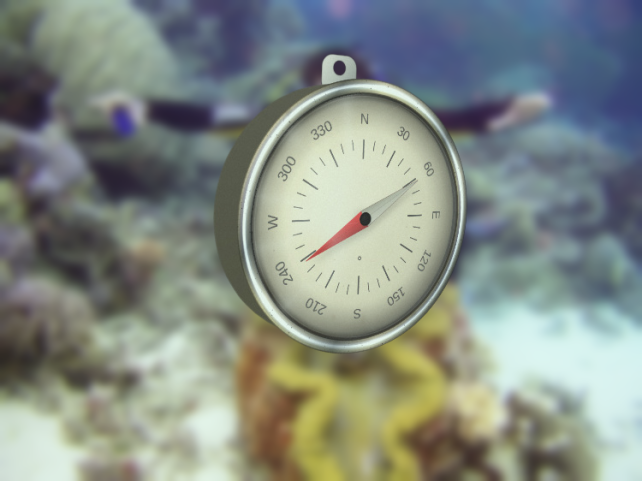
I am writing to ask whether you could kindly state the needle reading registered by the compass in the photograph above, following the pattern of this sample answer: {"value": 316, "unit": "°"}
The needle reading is {"value": 240, "unit": "°"}
